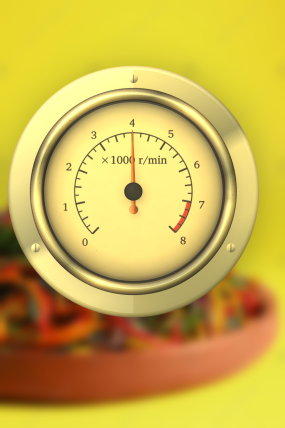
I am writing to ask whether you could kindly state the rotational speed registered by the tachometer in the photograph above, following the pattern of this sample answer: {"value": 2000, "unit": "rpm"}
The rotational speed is {"value": 4000, "unit": "rpm"}
